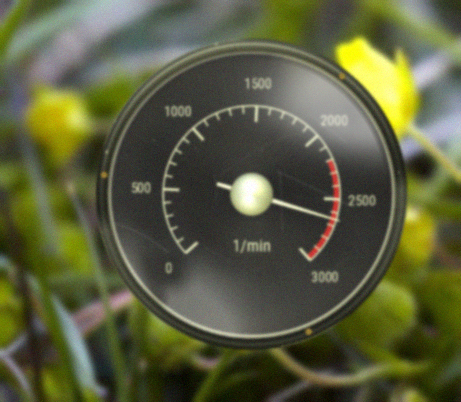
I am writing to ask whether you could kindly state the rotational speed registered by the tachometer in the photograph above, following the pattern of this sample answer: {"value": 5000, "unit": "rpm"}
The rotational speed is {"value": 2650, "unit": "rpm"}
